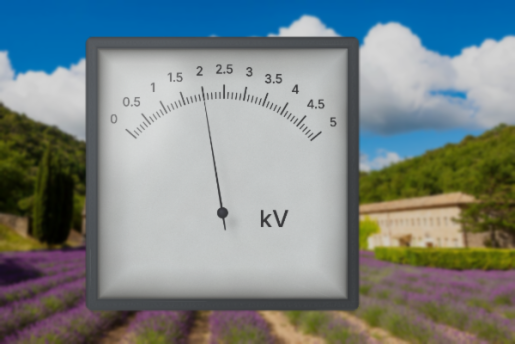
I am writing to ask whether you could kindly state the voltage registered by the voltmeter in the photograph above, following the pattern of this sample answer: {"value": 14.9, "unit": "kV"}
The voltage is {"value": 2, "unit": "kV"}
